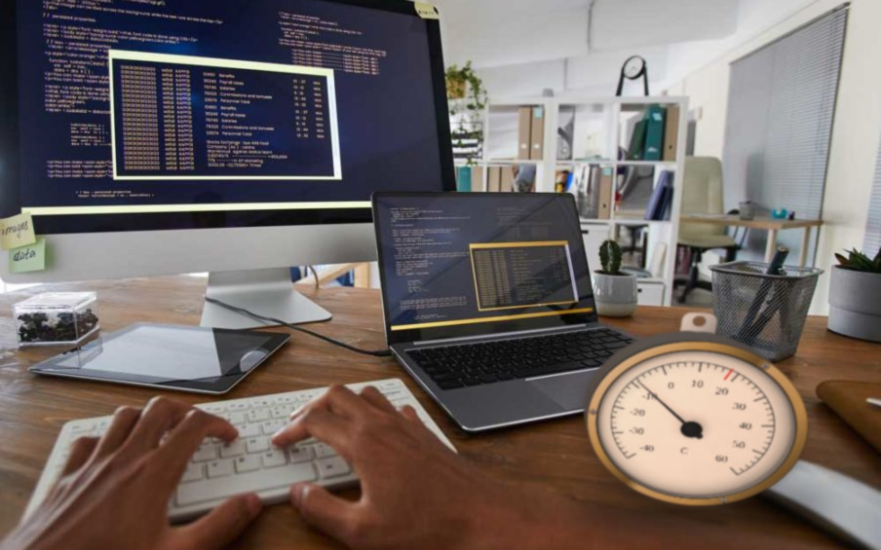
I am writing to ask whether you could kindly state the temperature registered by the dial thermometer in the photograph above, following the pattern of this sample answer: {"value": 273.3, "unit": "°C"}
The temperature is {"value": -8, "unit": "°C"}
